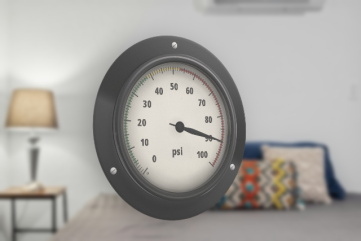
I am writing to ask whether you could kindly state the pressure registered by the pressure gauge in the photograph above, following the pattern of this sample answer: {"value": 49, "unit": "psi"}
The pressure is {"value": 90, "unit": "psi"}
